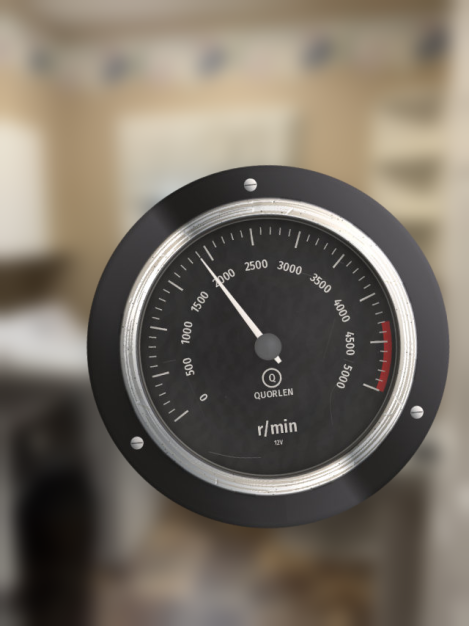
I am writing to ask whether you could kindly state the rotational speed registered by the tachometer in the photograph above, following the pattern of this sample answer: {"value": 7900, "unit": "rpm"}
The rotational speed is {"value": 1900, "unit": "rpm"}
